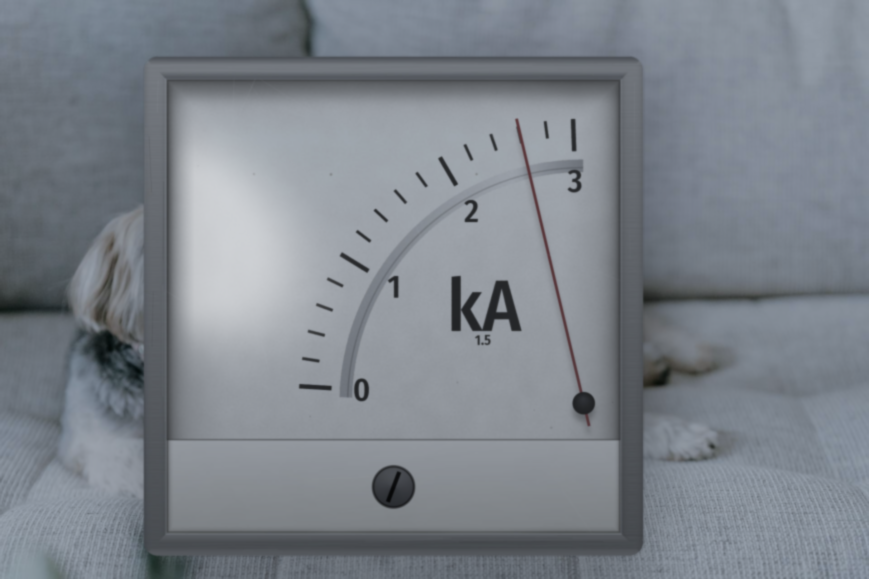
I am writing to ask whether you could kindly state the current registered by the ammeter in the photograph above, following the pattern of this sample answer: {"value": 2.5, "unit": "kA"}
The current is {"value": 2.6, "unit": "kA"}
